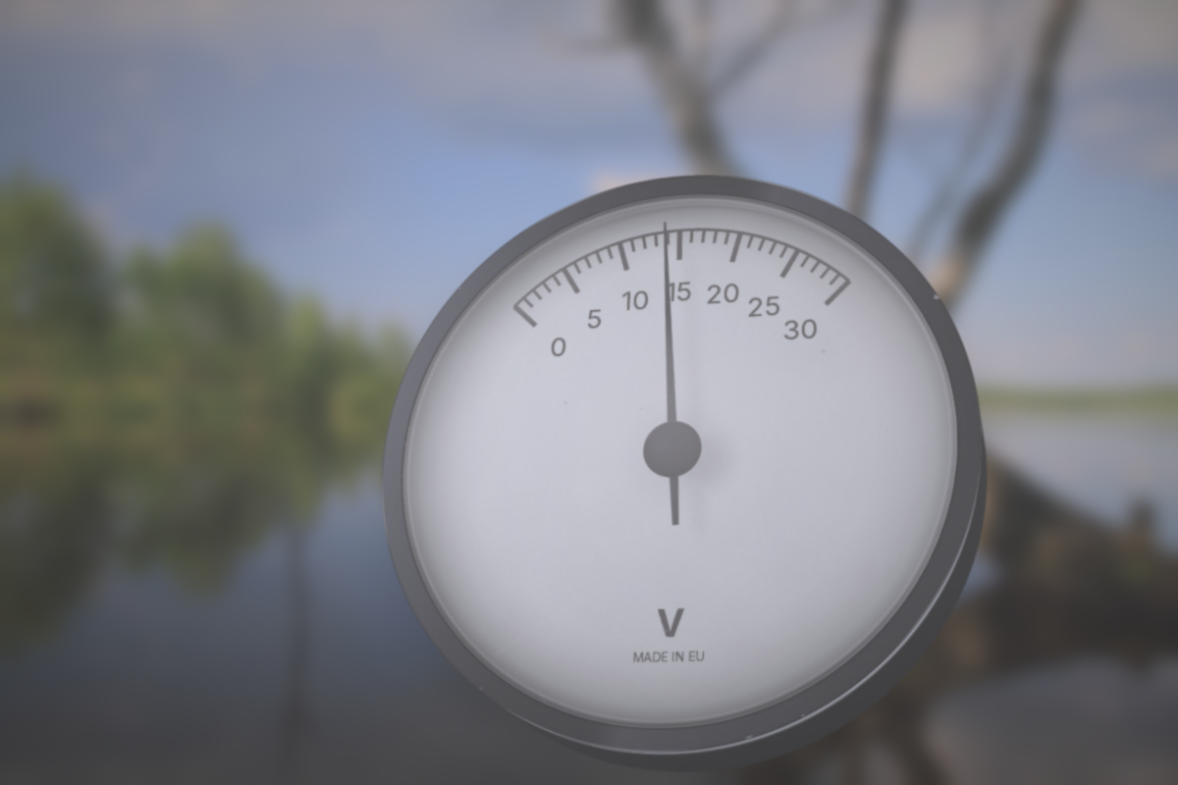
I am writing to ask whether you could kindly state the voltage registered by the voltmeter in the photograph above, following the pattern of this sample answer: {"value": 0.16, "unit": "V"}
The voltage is {"value": 14, "unit": "V"}
